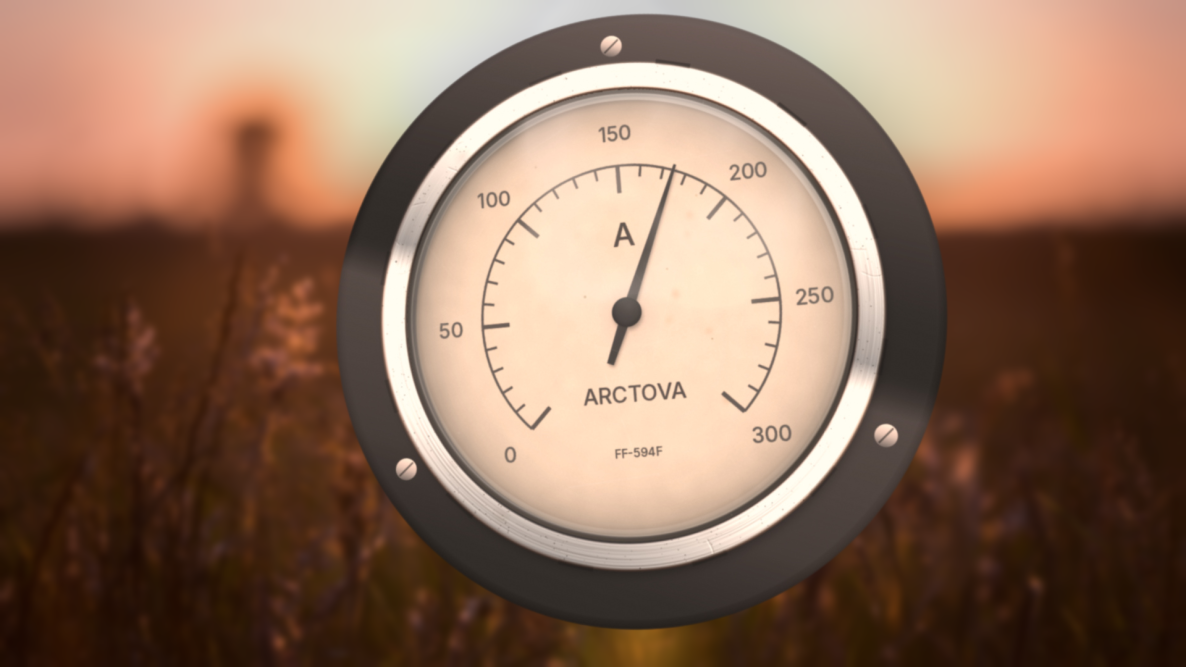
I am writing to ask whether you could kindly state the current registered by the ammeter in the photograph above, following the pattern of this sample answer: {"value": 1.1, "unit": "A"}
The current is {"value": 175, "unit": "A"}
